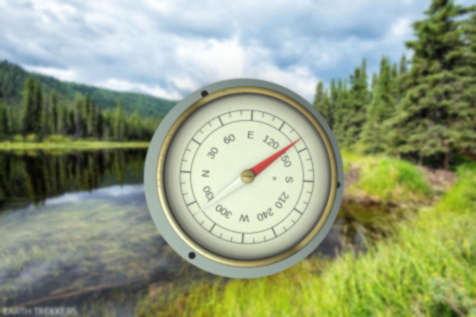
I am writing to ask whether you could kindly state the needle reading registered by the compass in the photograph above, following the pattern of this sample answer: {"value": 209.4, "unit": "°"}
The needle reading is {"value": 140, "unit": "°"}
